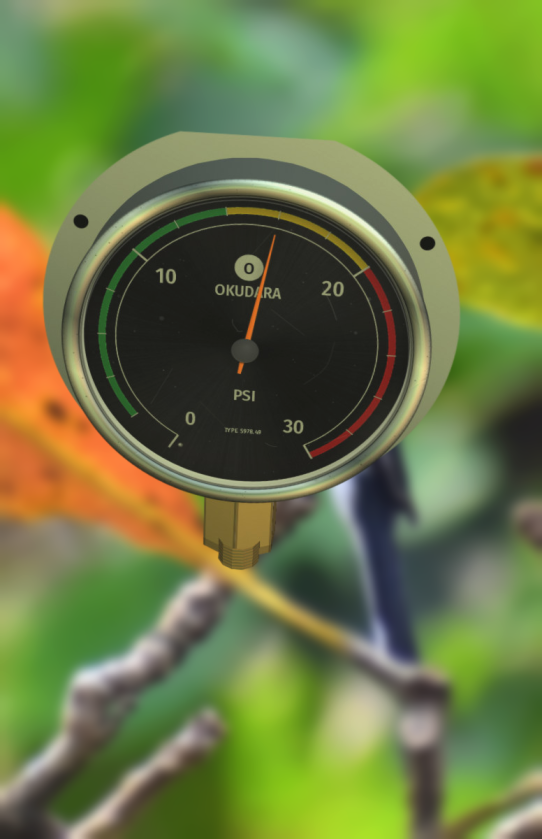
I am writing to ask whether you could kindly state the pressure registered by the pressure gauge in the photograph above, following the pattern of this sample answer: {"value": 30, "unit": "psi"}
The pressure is {"value": 16, "unit": "psi"}
